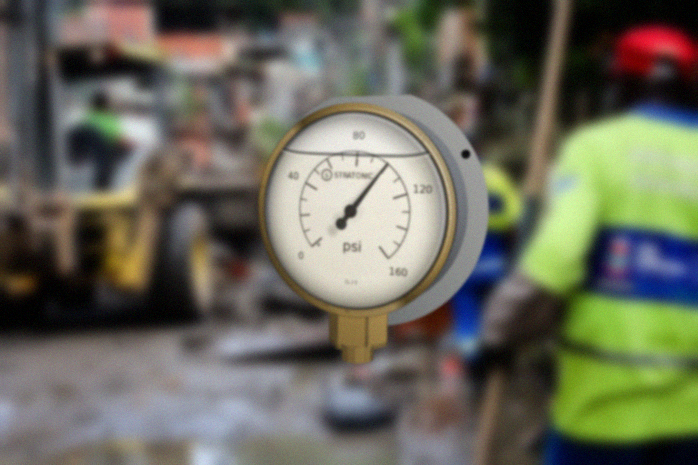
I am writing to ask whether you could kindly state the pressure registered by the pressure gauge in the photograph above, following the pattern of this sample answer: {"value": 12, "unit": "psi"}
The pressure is {"value": 100, "unit": "psi"}
